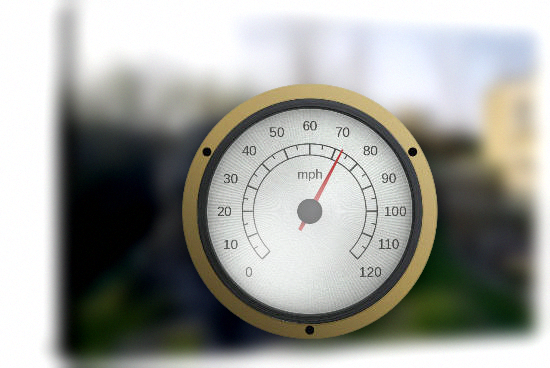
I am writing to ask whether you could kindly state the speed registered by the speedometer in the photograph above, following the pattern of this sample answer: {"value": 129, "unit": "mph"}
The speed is {"value": 72.5, "unit": "mph"}
